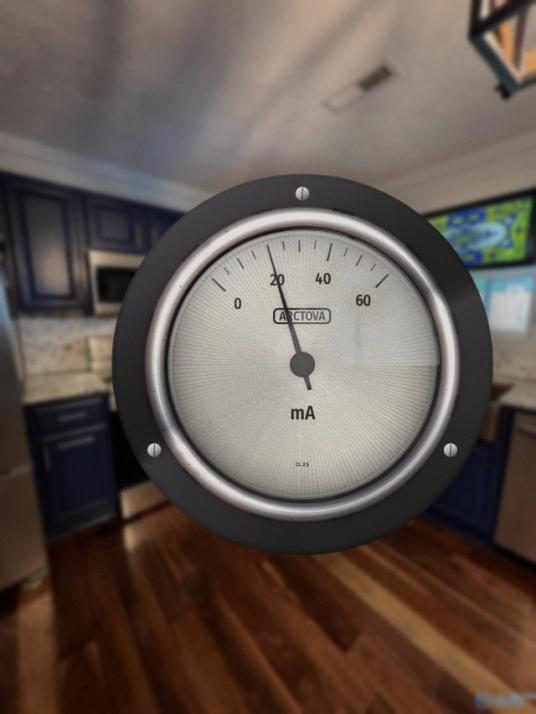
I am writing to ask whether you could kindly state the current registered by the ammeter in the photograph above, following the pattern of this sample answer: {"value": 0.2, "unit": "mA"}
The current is {"value": 20, "unit": "mA"}
